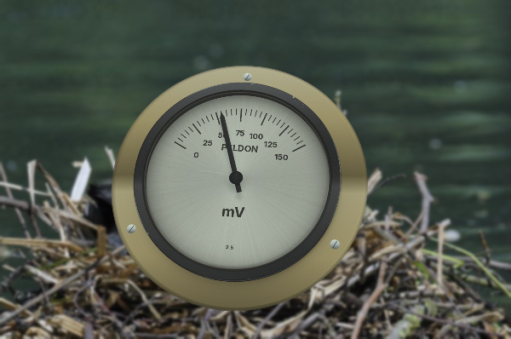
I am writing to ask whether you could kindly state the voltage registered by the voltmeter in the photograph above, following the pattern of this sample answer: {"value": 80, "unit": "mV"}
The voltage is {"value": 55, "unit": "mV"}
